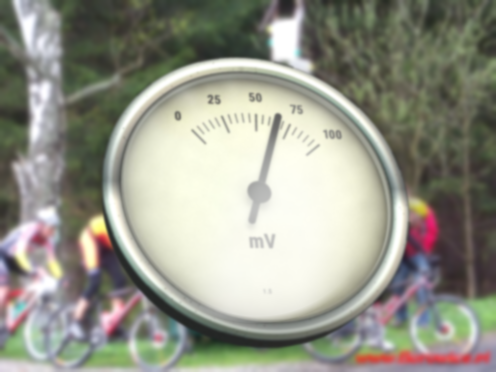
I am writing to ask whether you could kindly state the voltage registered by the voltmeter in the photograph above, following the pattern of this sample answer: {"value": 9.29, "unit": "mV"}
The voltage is {"value": 65, "unit": "mV"}
